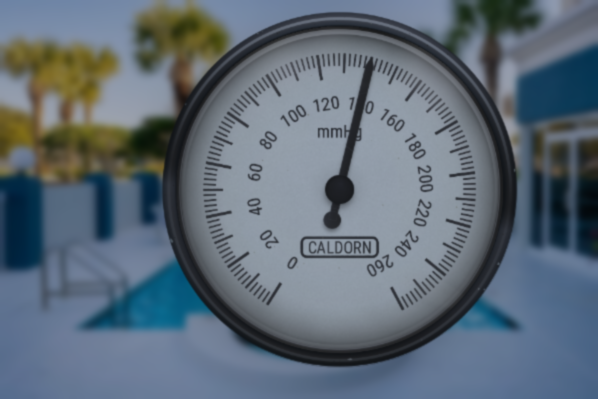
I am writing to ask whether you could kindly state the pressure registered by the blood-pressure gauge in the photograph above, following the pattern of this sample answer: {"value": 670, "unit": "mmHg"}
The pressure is {"value": 140, "unit": "mmHg"}
